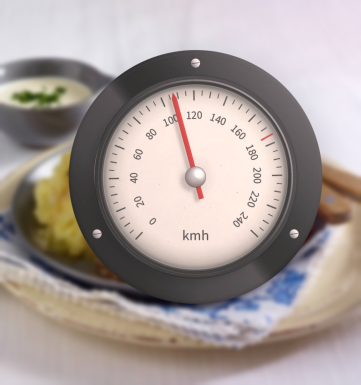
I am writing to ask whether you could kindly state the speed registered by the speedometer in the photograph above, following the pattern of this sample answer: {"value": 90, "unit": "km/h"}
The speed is {"value": 107.5, "unit": "km/h"}
